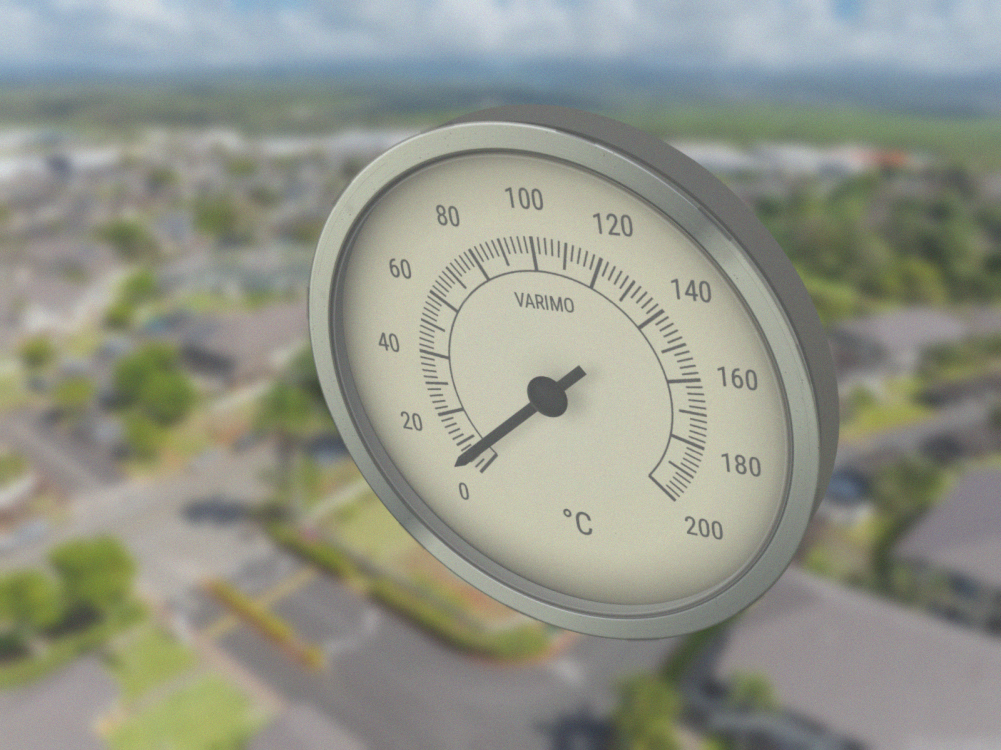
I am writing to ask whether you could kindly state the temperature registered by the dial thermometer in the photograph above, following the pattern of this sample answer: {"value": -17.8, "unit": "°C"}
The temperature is {"value": 6, "unit": "°C"}
